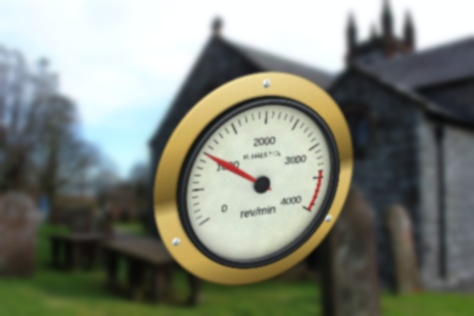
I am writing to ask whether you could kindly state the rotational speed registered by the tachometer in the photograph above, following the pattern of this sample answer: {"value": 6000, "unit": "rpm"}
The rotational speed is {"value": 1000, "unit": "rpm"}
